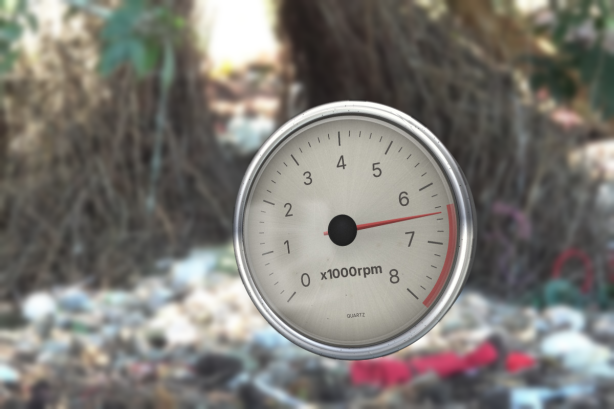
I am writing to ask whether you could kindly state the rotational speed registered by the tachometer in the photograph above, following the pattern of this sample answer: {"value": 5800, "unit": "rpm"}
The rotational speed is {"value": 6500, "unit": "rpm"}
